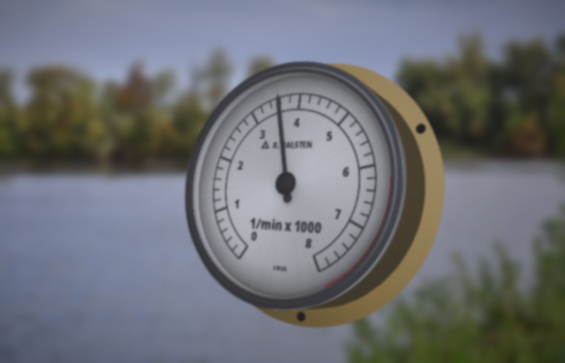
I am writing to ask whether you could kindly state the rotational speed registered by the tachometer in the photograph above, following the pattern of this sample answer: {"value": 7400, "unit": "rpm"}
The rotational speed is {"value": 3600, "unit": "rpm"}
